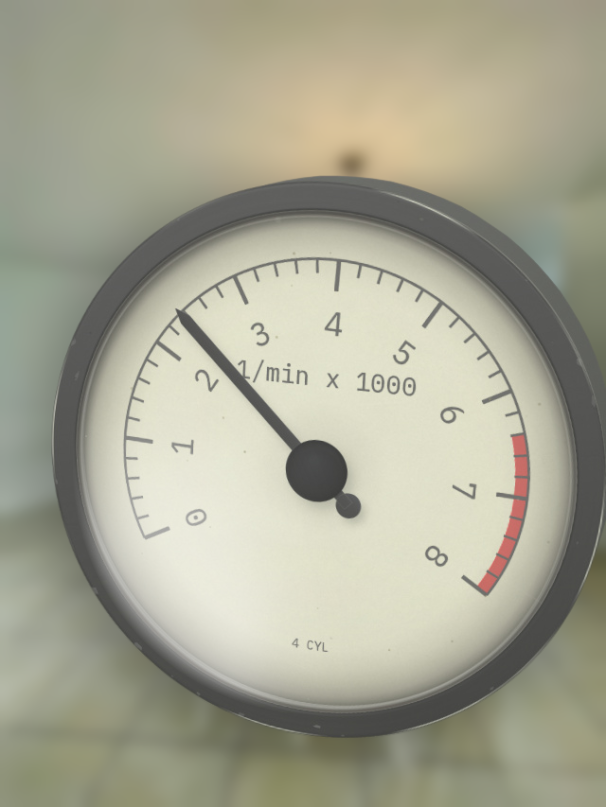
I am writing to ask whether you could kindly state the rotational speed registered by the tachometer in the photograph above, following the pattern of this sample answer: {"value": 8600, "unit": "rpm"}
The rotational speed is {"value": 2400, "unit": "rpm"}
